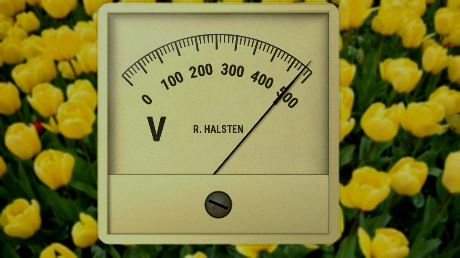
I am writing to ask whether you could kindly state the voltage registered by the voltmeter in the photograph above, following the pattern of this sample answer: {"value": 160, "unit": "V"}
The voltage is {"value": 480, "unit": "V"}
